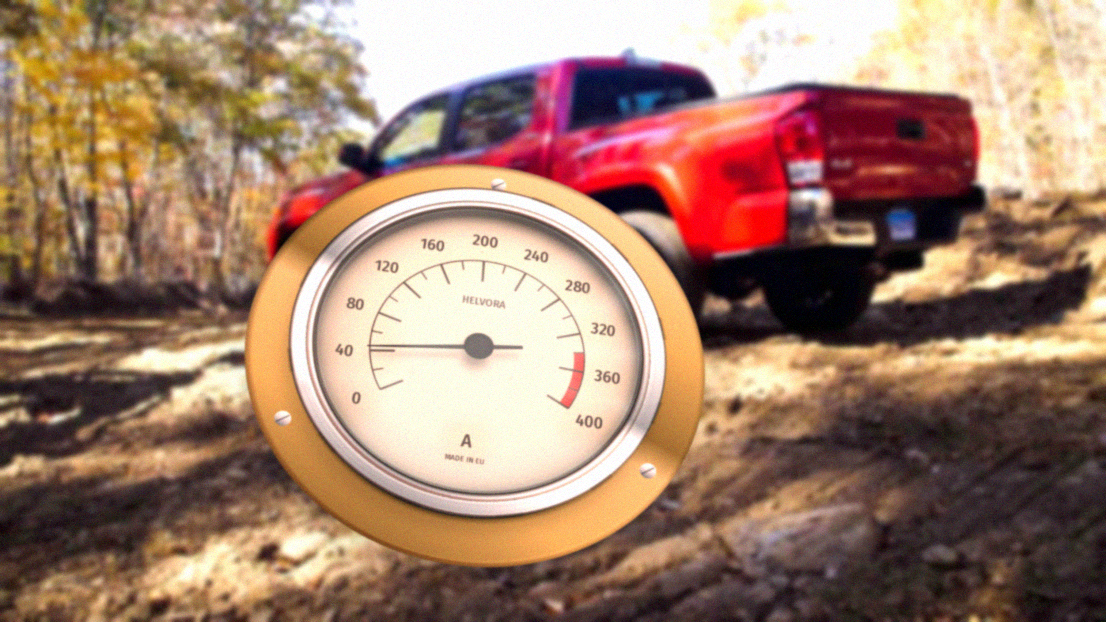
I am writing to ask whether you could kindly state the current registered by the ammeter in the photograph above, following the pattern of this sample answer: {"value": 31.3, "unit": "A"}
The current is {"value": 40, "unit": "A"}
